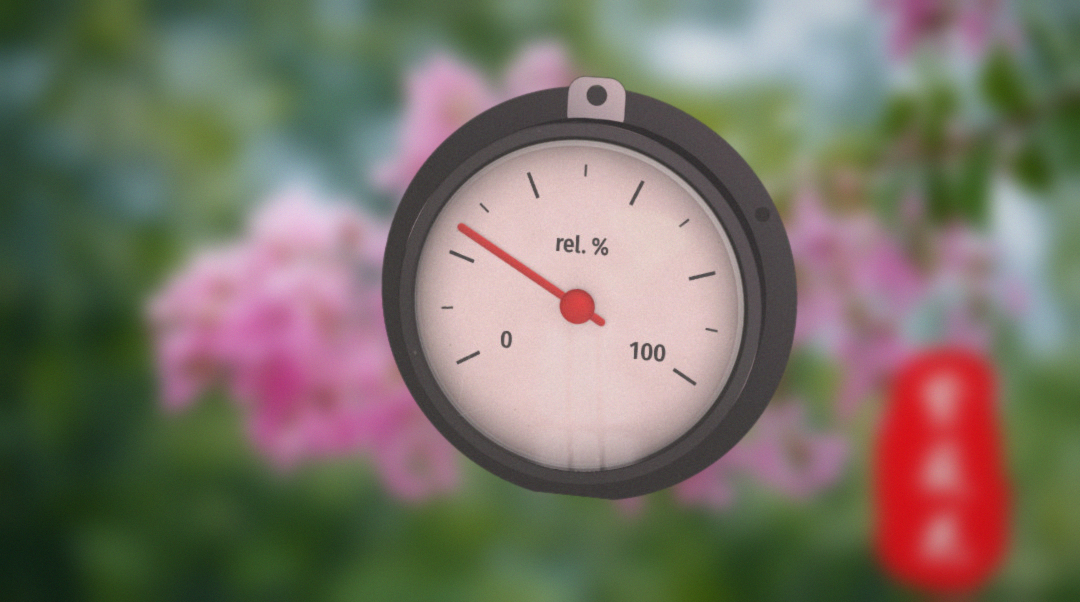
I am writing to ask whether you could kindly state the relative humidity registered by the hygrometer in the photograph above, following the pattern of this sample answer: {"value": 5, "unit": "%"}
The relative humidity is {"value": 25, "unit": "%"}
